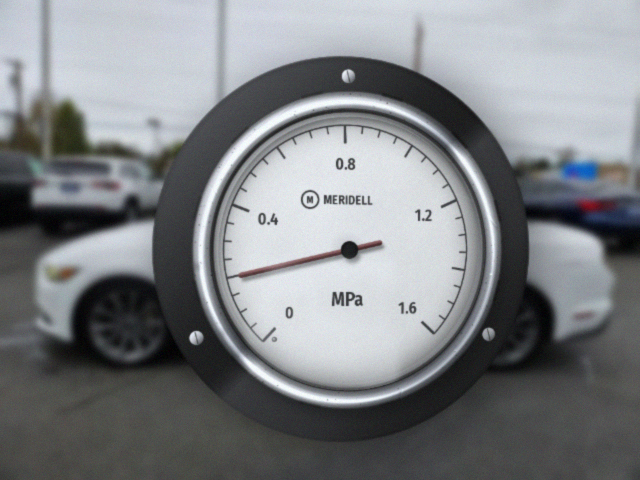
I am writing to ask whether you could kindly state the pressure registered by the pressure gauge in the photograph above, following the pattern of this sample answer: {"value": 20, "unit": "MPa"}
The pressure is {"value": 0.2, "unit": "MPa"}
